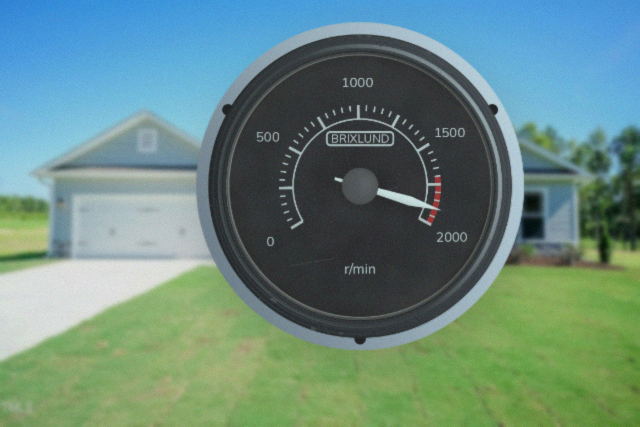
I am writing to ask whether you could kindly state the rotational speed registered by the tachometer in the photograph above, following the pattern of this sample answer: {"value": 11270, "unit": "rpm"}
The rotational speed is {"value": 1900, "unit": "rpm"}
